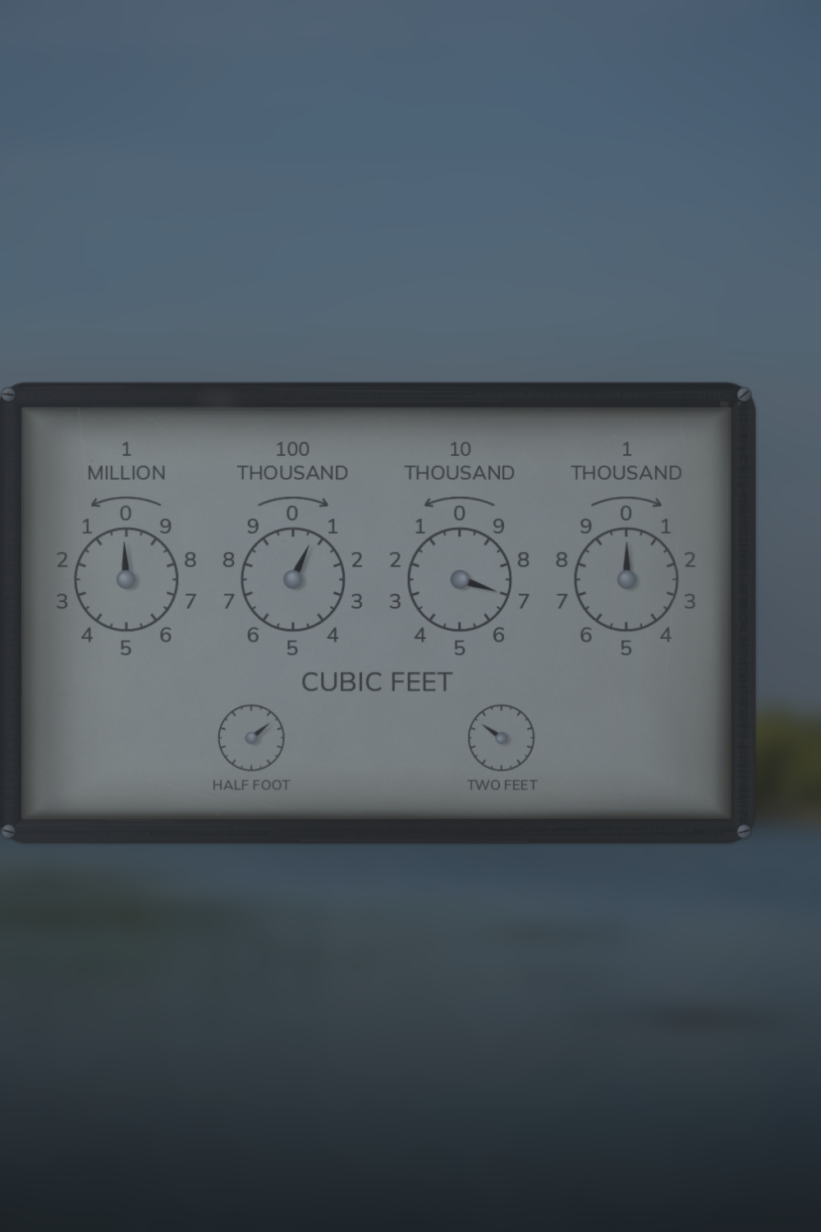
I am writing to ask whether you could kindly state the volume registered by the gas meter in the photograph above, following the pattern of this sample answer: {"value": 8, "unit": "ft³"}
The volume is {"value": 7000, "unit": "ft³"}
